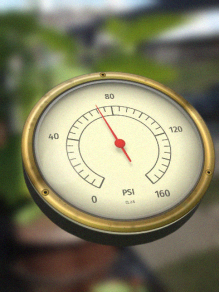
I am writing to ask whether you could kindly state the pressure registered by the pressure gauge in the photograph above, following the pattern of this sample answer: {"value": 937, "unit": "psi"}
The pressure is {"value": 70, "unit": "psi"}
